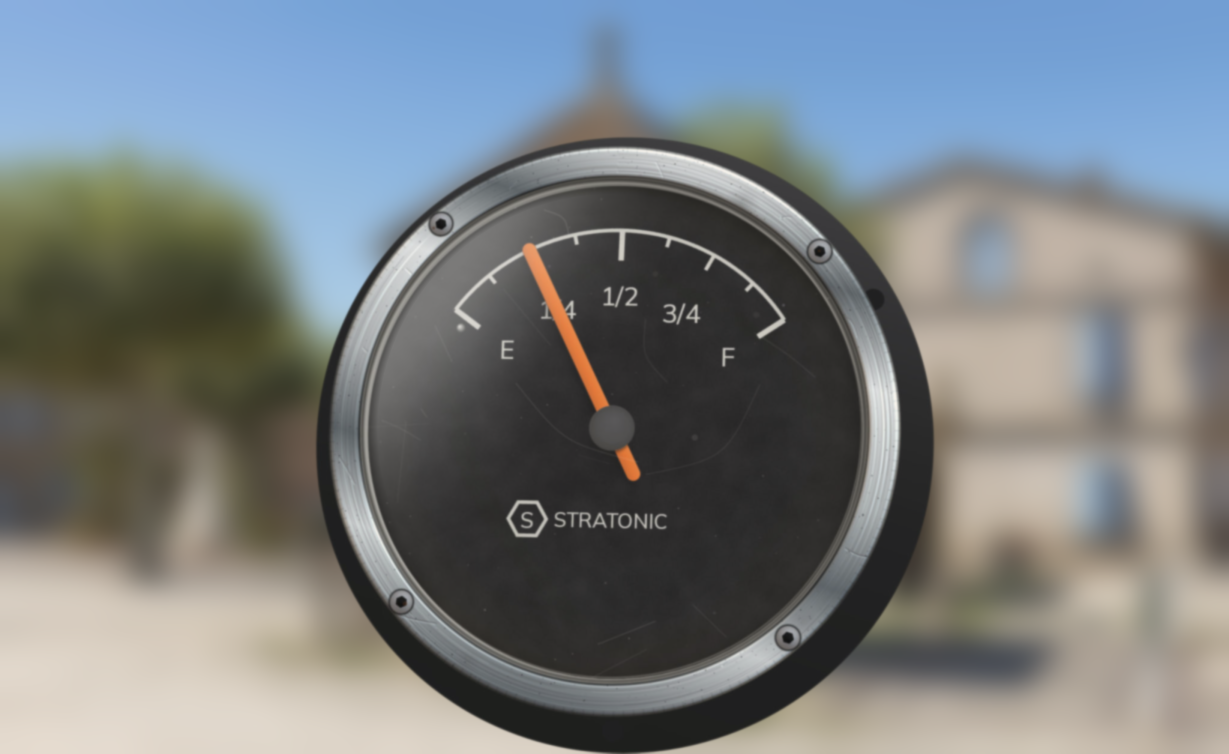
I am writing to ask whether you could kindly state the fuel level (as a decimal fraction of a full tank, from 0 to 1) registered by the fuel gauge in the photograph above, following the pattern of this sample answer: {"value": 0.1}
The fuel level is {"value": 0.25}
